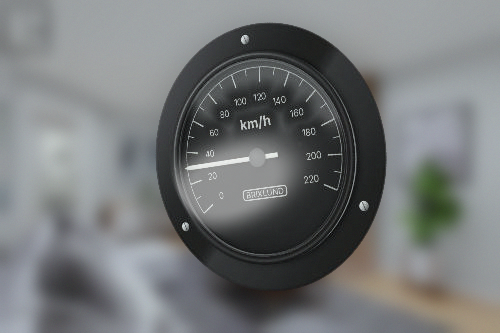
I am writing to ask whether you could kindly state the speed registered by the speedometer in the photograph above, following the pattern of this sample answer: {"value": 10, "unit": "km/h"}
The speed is {"value": 30, "unit": "km/h"}
